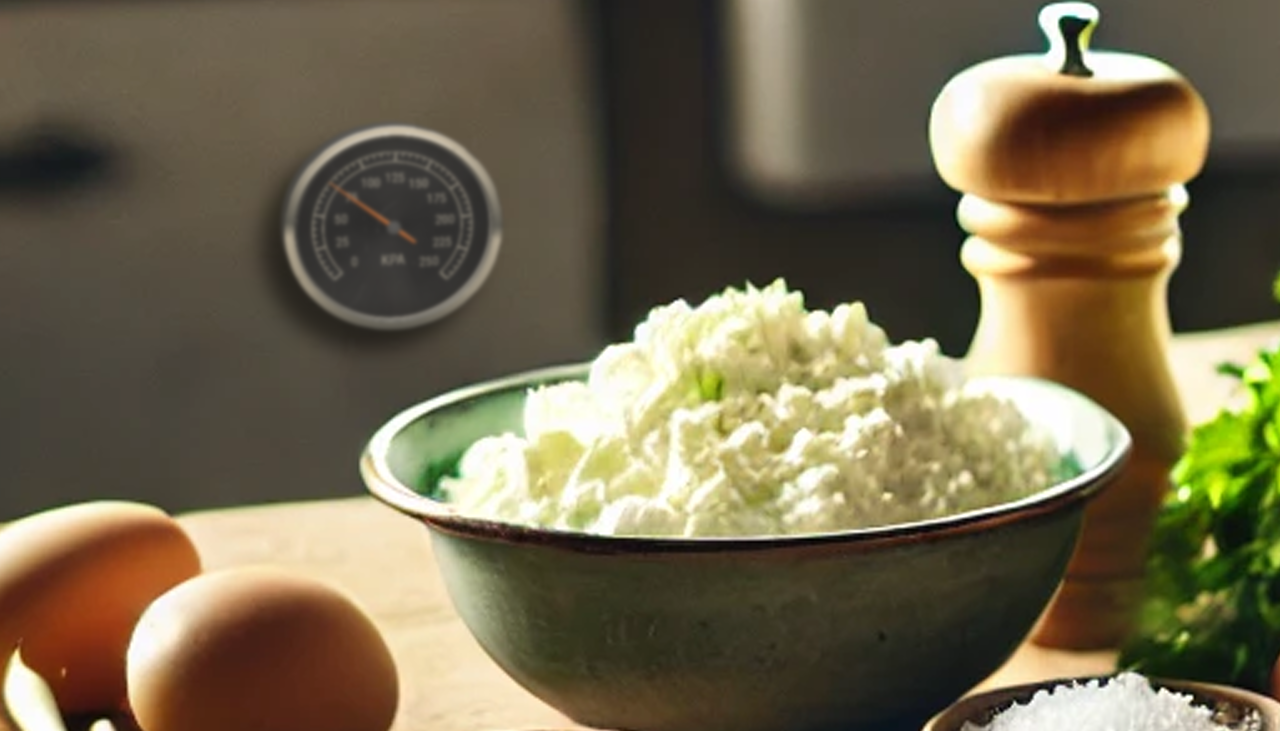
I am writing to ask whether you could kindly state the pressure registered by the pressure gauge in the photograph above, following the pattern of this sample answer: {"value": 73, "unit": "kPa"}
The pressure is {"value": 75, "unit": "kPa"}
